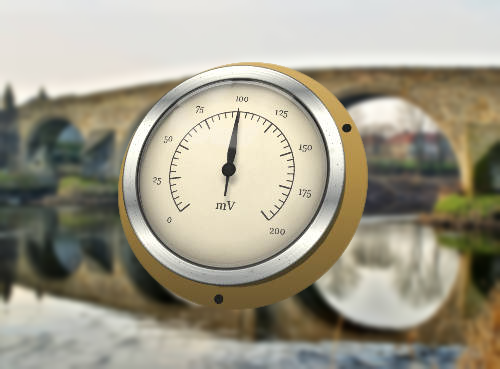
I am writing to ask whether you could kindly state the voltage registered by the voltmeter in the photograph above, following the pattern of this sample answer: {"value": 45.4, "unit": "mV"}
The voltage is {"value": 100, "unit": "mV"}
